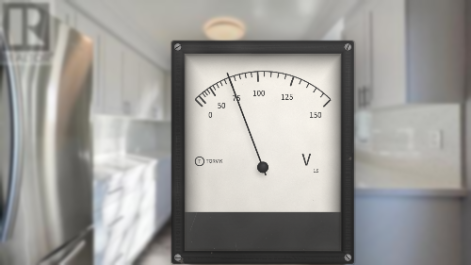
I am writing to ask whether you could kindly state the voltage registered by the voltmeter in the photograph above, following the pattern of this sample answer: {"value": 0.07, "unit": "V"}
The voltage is {"value": 75, "unit": "V"}
